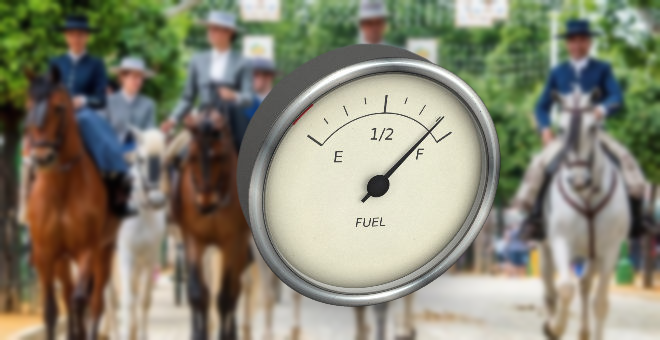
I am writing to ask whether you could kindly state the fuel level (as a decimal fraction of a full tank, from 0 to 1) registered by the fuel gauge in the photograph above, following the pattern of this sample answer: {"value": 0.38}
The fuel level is {"value": 0.875}
